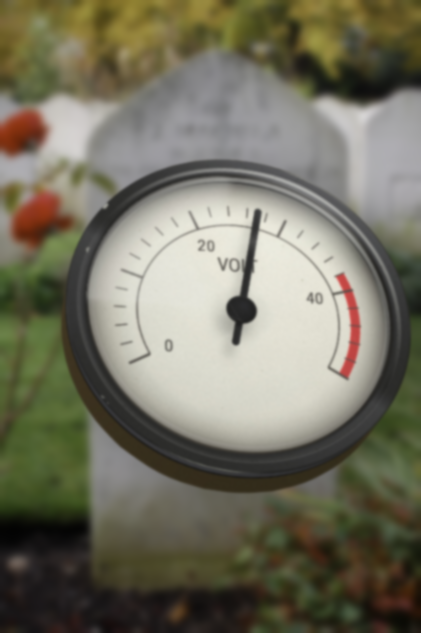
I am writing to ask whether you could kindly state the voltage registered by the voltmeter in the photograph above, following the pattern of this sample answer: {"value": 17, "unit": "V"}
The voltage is {"value": 27, "unit": "V"}
